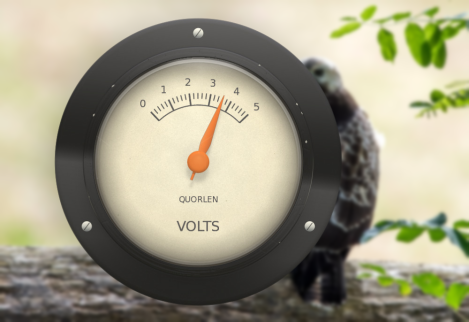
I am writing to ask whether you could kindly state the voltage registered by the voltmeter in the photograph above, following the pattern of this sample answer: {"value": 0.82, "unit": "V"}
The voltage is {"value": 3.6, "unit": "V"}
